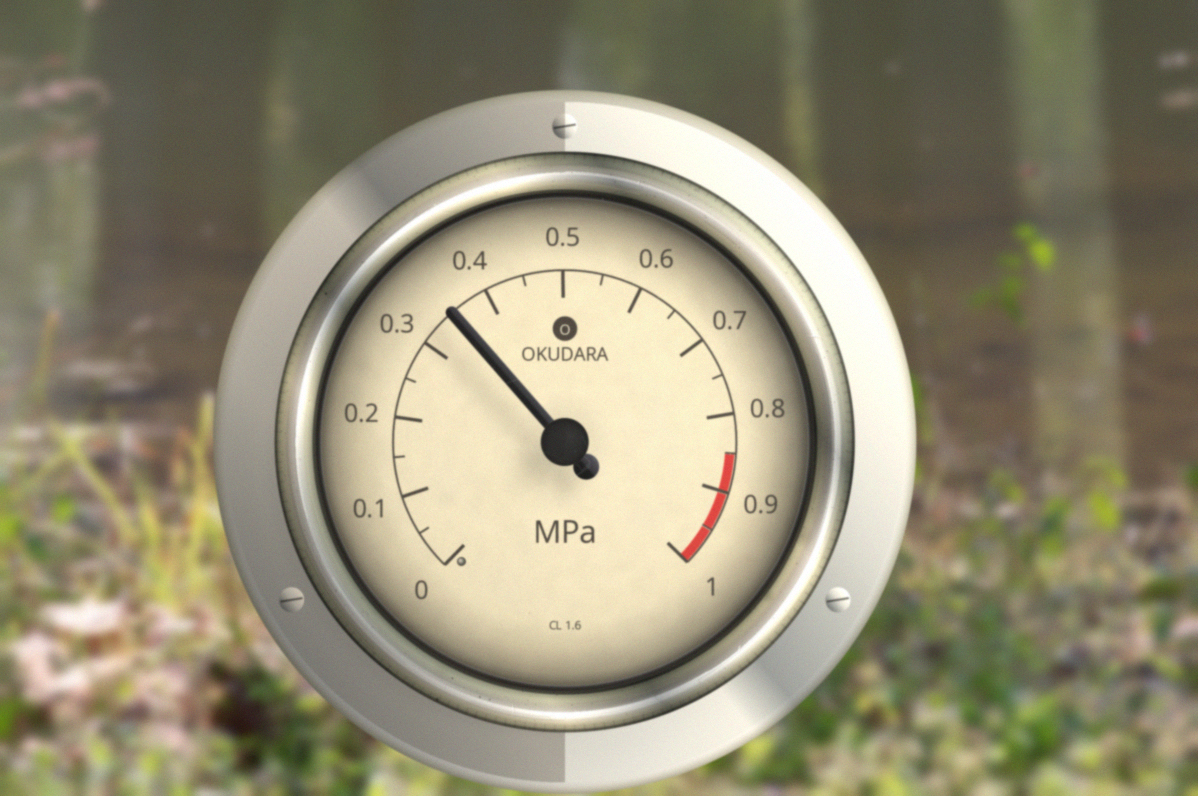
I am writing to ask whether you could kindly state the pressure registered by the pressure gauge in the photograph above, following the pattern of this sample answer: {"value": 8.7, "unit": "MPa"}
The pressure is {"value": 0.35, "unit": "MPa"}
